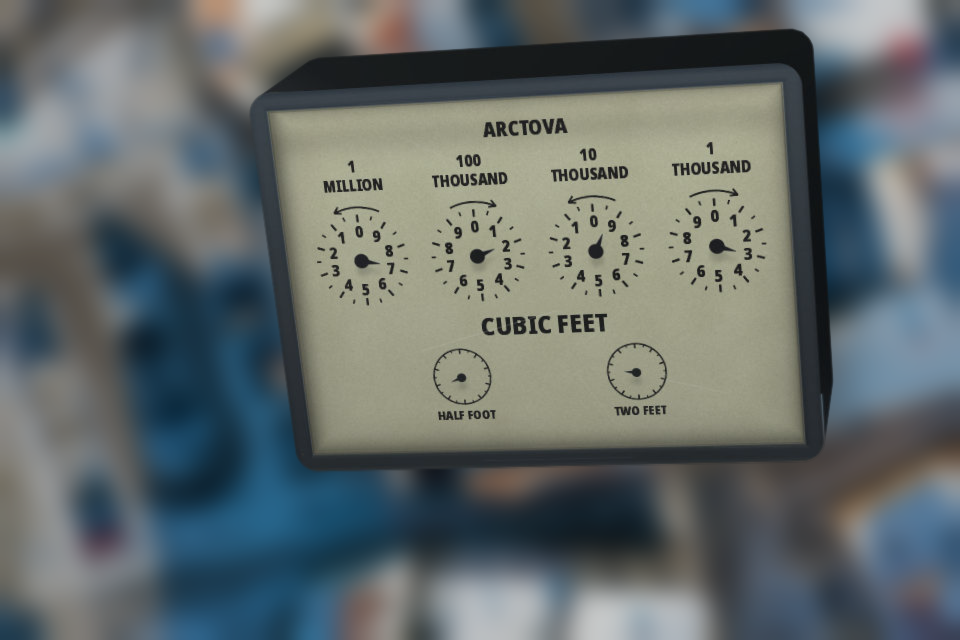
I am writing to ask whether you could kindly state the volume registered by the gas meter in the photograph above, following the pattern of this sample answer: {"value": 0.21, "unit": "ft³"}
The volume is {"value": 719300, "unit": "ft³"}
